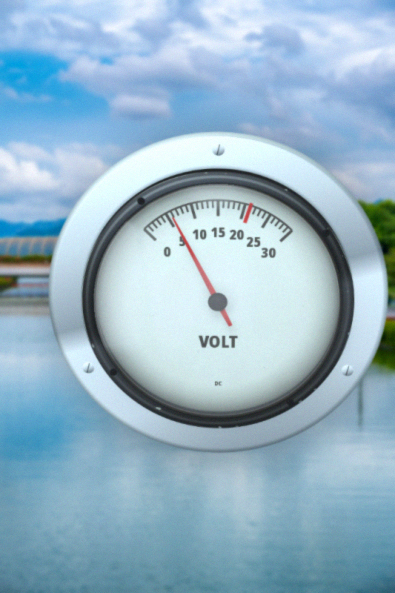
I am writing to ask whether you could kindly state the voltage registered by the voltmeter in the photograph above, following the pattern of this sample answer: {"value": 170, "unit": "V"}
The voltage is {"value": 6, "unit": "V"}
